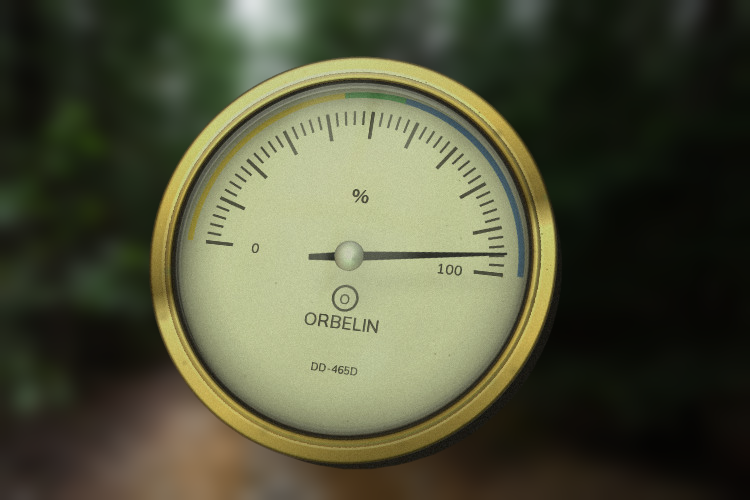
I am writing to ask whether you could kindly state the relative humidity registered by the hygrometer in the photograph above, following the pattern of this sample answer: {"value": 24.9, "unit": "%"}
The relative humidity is {"value": 96, "unit": "%"}
